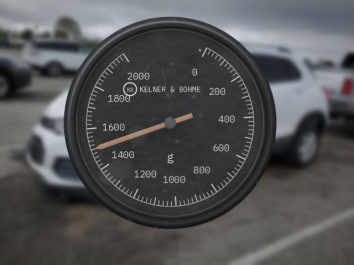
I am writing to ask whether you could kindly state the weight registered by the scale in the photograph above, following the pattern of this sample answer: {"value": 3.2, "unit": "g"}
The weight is {"value": 1500, "unit": "g"}
